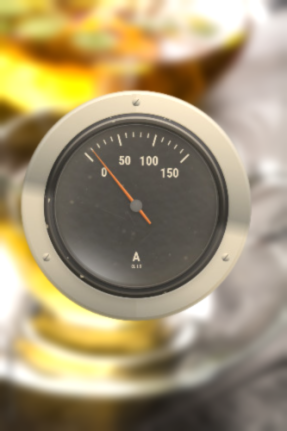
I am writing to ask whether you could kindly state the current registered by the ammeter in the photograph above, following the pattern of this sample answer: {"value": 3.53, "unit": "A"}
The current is {"value": 10, "unit": "A"}
